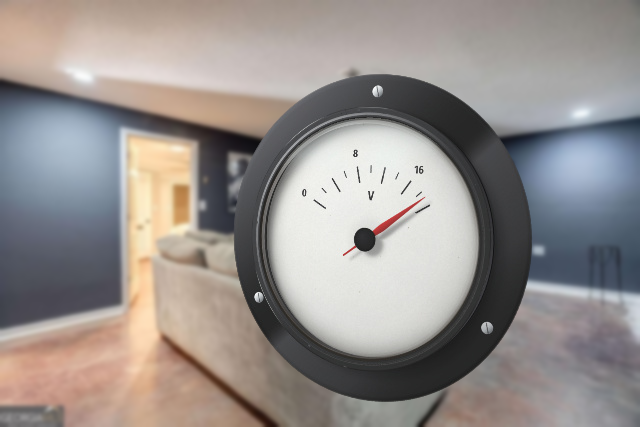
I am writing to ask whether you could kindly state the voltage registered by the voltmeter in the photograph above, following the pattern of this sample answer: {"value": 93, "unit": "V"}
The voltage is {"value": 19, "unit": "V"}
